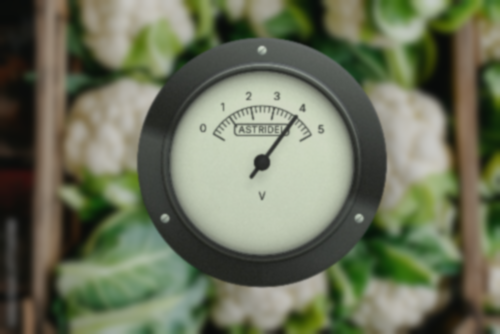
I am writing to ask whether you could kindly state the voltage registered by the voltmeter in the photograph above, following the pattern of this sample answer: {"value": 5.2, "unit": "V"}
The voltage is {"value": 4, "unit": "V"}
